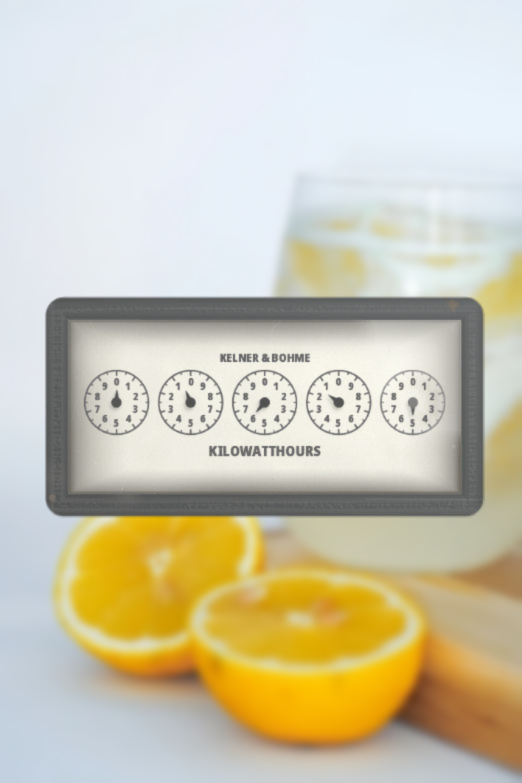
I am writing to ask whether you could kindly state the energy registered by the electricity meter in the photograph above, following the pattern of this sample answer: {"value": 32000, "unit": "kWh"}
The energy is {"value": 615, "unit": "kWh"}
